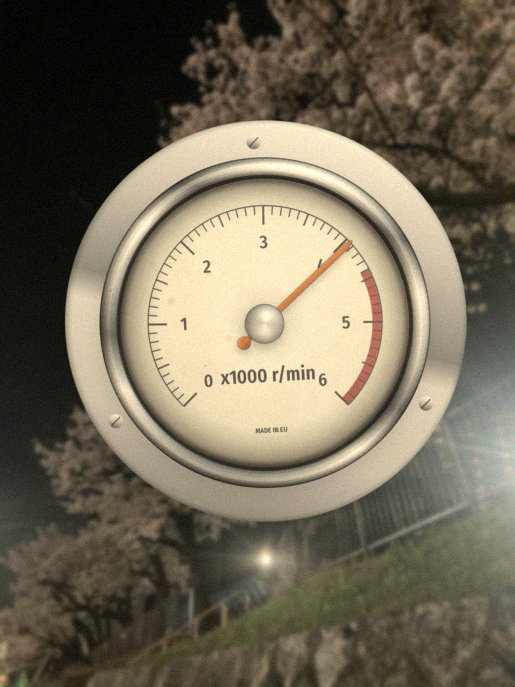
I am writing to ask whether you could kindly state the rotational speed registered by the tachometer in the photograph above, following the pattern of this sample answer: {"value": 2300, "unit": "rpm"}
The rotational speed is {"value": 4050, "unit": "rpm"}
